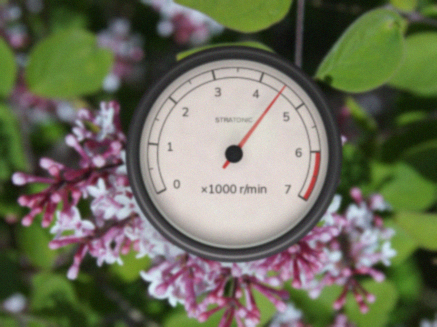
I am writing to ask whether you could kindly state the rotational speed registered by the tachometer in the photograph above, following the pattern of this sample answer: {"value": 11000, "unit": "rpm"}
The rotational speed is {"value": 4500, "unit": "rpm"}
